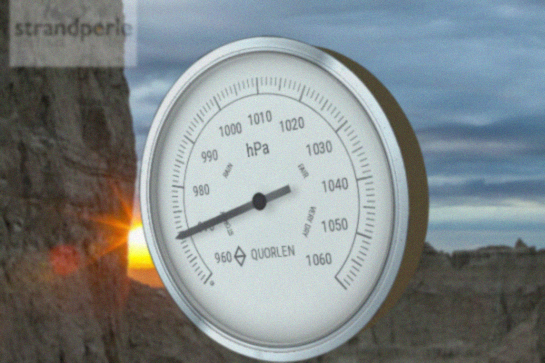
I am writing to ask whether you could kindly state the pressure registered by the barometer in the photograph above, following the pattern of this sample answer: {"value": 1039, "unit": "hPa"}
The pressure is {"value": 970, "unit": "hPa"}
